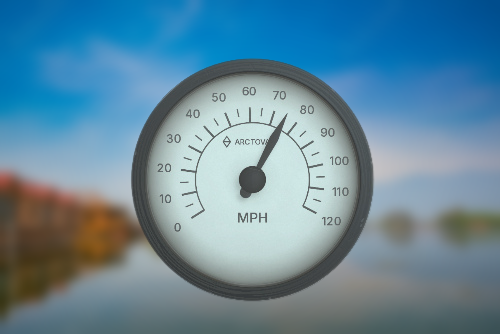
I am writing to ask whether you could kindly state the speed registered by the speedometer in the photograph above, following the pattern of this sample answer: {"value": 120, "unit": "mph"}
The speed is {"value": 75, "unit": "mph"}
